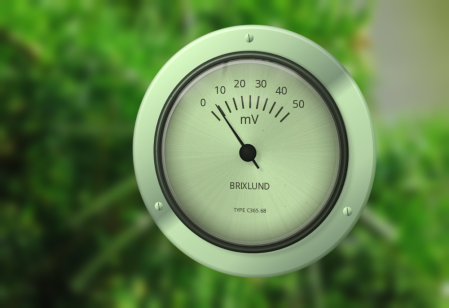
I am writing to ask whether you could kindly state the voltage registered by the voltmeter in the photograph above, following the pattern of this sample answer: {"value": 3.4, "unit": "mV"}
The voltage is {"value": 5, "unit": "mV"}
